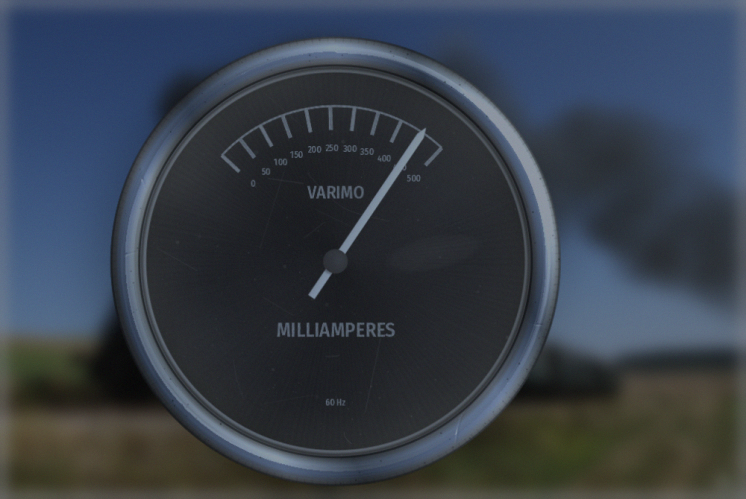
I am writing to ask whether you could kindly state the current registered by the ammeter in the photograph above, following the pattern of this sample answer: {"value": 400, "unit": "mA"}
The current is {"value": 450, "unit": "mA"}
